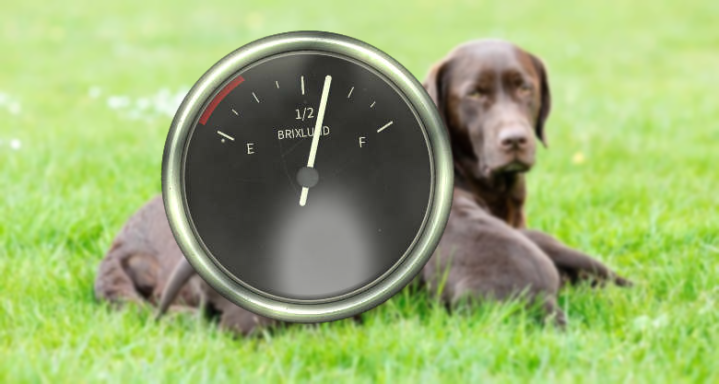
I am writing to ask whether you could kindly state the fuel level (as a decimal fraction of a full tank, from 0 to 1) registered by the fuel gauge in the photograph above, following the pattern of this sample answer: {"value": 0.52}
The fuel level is {"value": 0.625}
